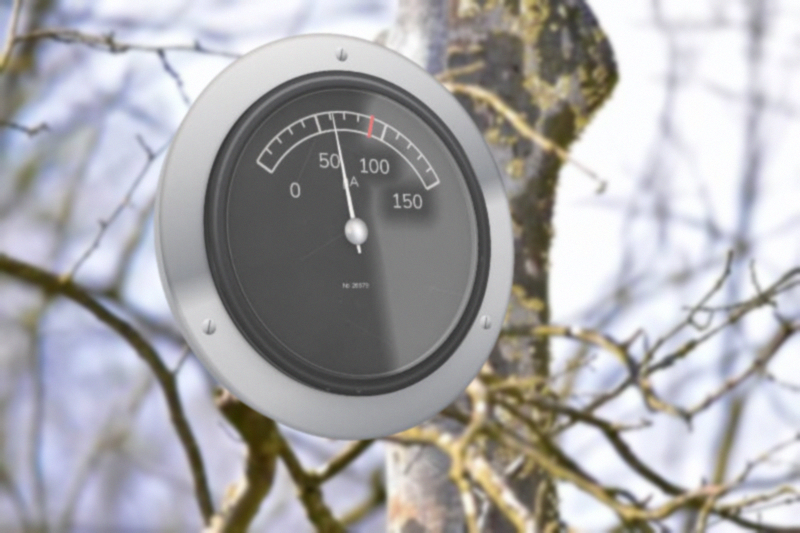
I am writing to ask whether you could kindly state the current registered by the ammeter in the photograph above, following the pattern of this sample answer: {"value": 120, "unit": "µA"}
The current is {"value": 60, "unit": "µA"}
